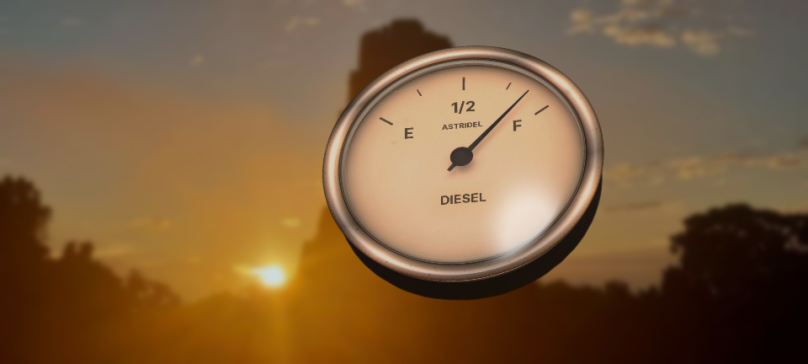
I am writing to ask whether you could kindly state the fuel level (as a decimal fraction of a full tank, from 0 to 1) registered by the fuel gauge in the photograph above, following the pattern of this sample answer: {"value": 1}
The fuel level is {"value": 0.875}
